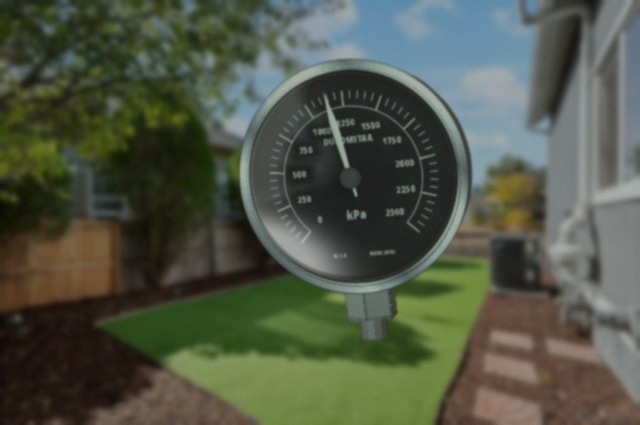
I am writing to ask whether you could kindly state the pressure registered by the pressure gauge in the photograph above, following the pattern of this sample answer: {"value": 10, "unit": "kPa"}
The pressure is {"value": 1150, "unit": "kPa"}
